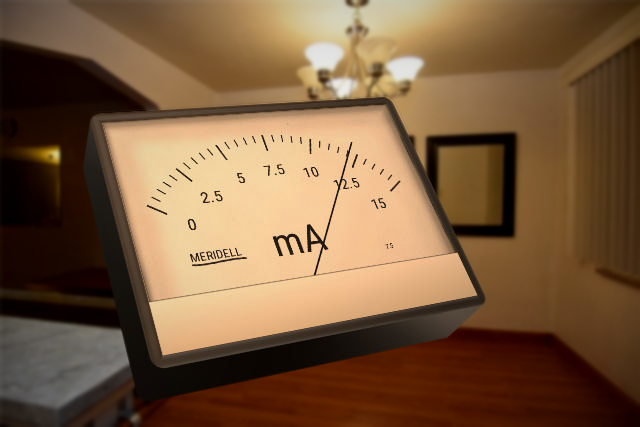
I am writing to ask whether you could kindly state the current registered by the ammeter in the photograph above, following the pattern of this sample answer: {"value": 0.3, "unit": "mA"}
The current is {"value": 12, "unit": "mA"}
